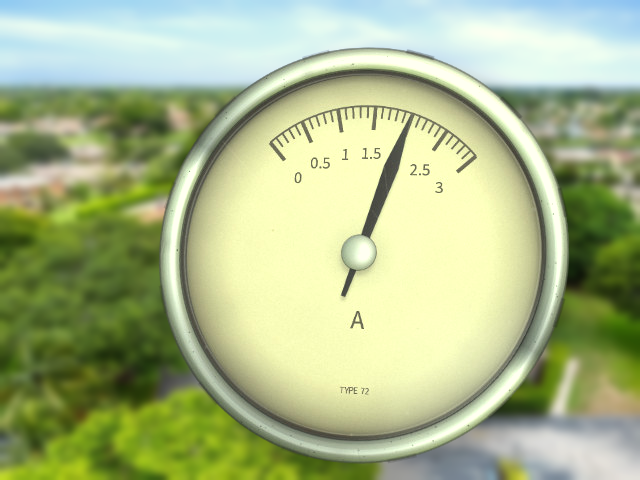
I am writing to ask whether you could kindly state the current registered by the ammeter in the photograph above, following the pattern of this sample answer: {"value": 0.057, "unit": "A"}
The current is {"value": 2, "unit": "A"}
